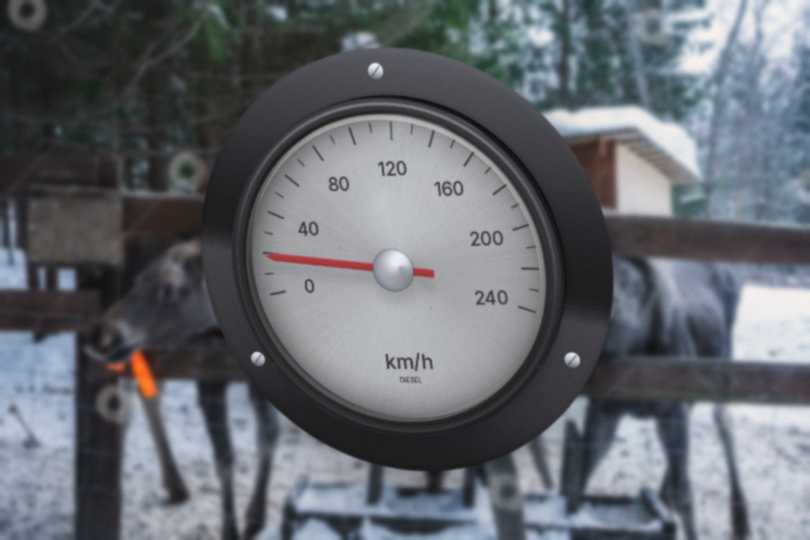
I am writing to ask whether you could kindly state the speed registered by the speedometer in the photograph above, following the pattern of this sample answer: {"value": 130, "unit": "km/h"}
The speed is {"value": 20, "unit": "km/h"}
